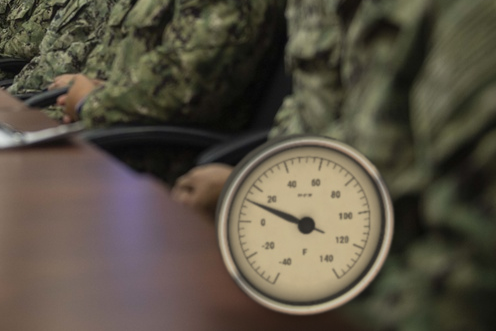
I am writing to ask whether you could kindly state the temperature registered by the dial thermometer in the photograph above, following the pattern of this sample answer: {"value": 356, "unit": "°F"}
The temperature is {"value": 12, "unit": "°F"}
